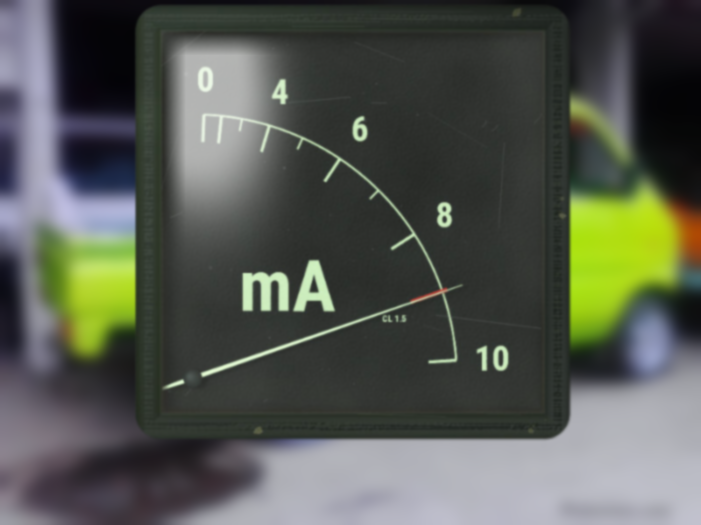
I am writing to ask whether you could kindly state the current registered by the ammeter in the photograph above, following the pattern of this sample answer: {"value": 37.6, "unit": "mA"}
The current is {"value": 9, "unit": "mA"}
